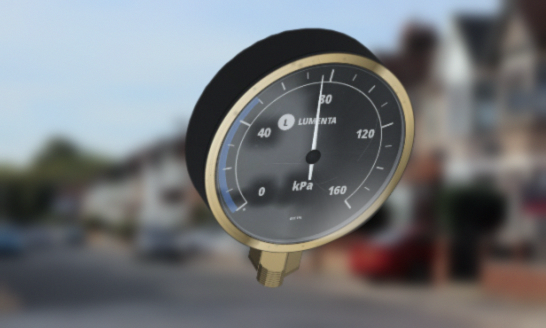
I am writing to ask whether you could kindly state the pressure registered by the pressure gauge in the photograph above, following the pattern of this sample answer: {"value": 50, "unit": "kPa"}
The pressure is {"value": 75, "unit": "kPa"}
